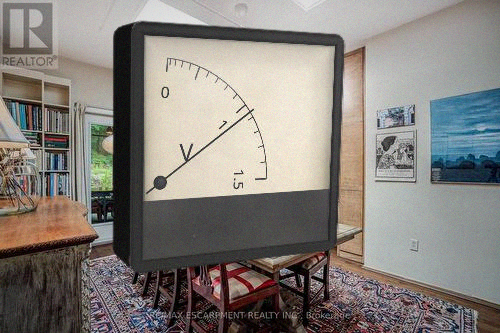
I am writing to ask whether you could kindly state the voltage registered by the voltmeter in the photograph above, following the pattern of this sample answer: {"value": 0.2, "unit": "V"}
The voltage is {"value": 1.05, "unit": "V"}
